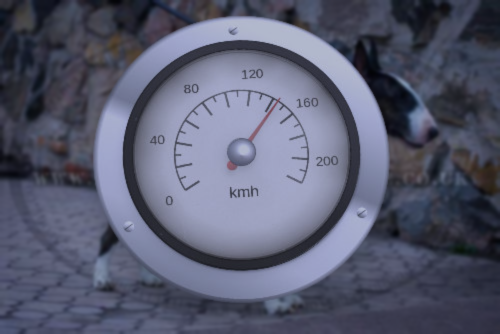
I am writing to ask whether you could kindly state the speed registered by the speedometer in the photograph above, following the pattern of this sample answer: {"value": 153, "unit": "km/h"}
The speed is {"value": 145, "unit": "km/h"}
